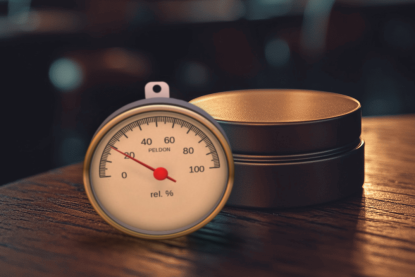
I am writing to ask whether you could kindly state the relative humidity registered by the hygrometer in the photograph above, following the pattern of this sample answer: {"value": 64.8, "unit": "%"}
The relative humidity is {"value": 20, "unit": "%"}
